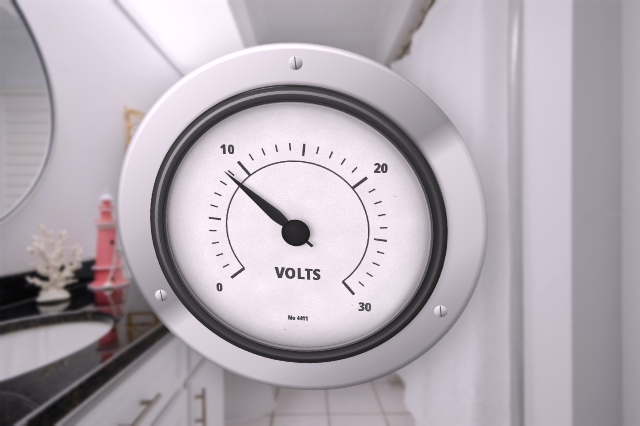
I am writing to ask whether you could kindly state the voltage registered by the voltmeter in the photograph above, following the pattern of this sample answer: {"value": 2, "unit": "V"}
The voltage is {"value": 9, "unit": "V"}
